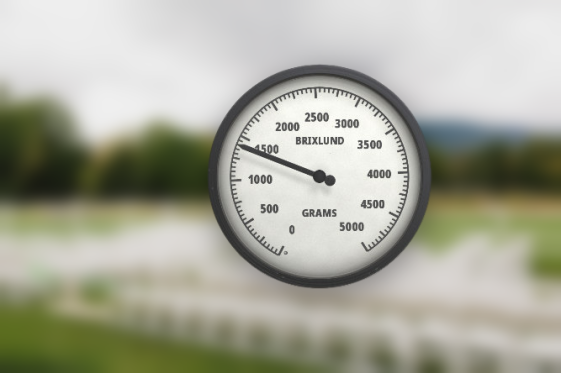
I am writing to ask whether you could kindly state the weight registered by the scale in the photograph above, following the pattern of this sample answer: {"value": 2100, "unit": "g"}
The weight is {"value": 1400, "unit": "g"}
